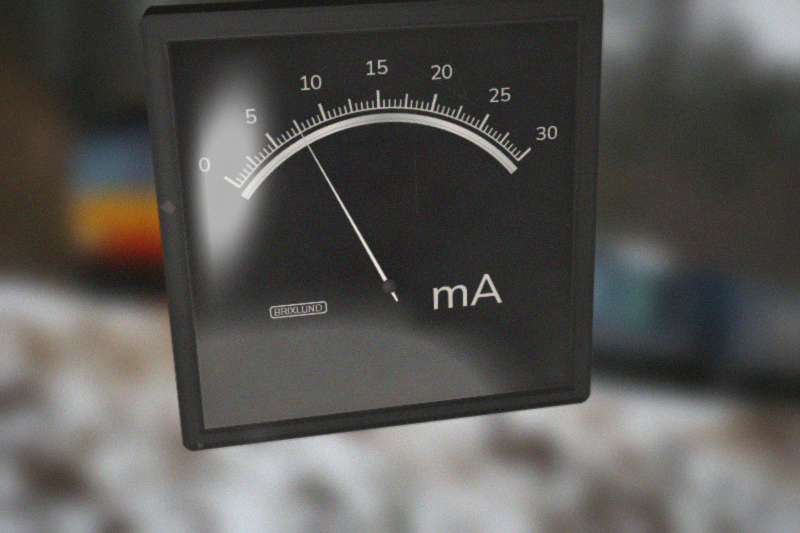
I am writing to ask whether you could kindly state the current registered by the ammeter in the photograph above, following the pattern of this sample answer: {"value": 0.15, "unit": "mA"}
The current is {"value": 7.5, "unit": "mA"}
